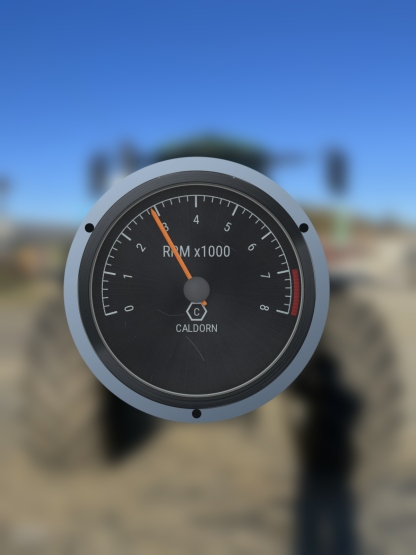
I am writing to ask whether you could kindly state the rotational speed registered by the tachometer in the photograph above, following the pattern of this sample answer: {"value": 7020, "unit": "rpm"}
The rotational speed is {"value": 2900, "unit": "rpm"}
